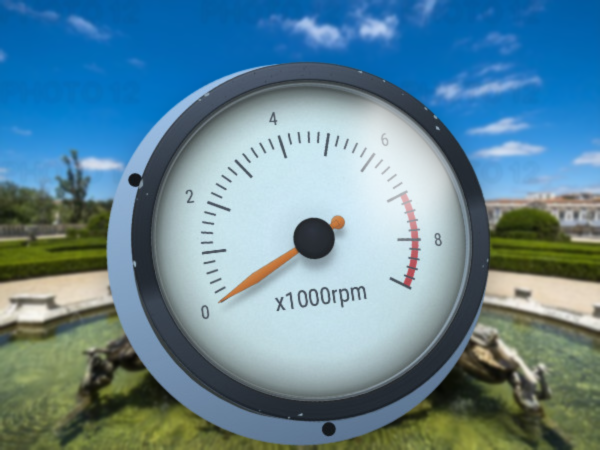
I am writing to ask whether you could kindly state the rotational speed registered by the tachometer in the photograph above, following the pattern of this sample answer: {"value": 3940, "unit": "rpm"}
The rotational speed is {"value": 0, "unit": "rpm"}
